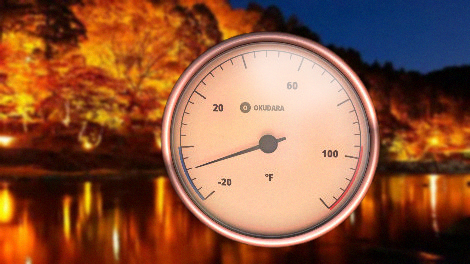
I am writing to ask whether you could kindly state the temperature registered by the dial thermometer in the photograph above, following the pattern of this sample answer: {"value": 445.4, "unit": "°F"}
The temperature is {"value": -8, "unit": "°F"}
